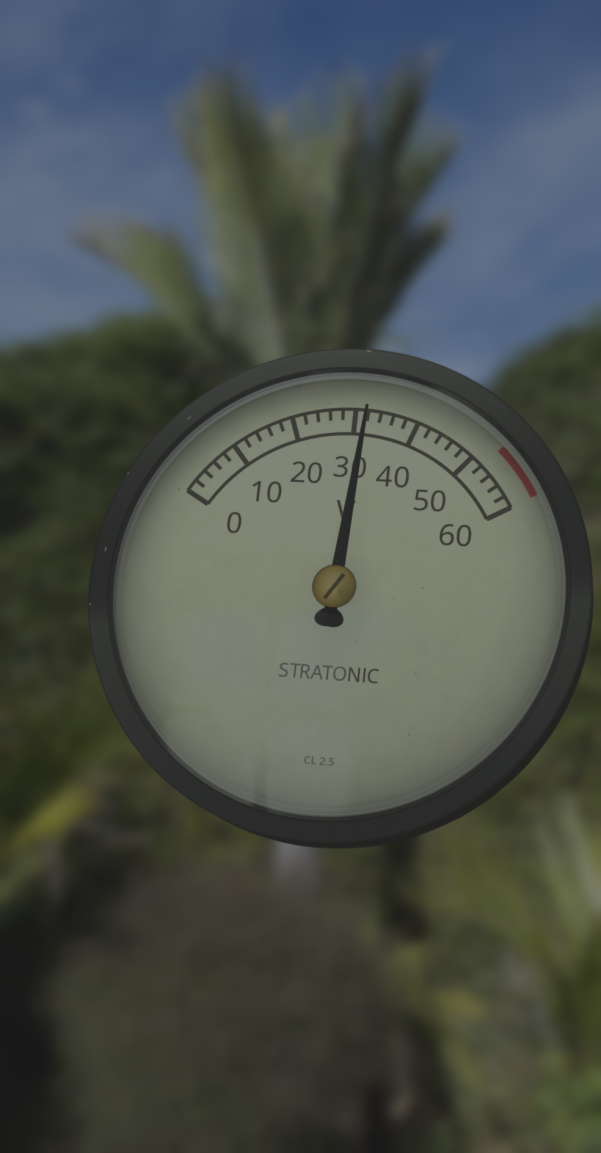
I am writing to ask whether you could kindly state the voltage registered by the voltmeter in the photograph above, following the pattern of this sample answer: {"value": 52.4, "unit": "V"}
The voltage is {"value": 32, "unit": "V"}
